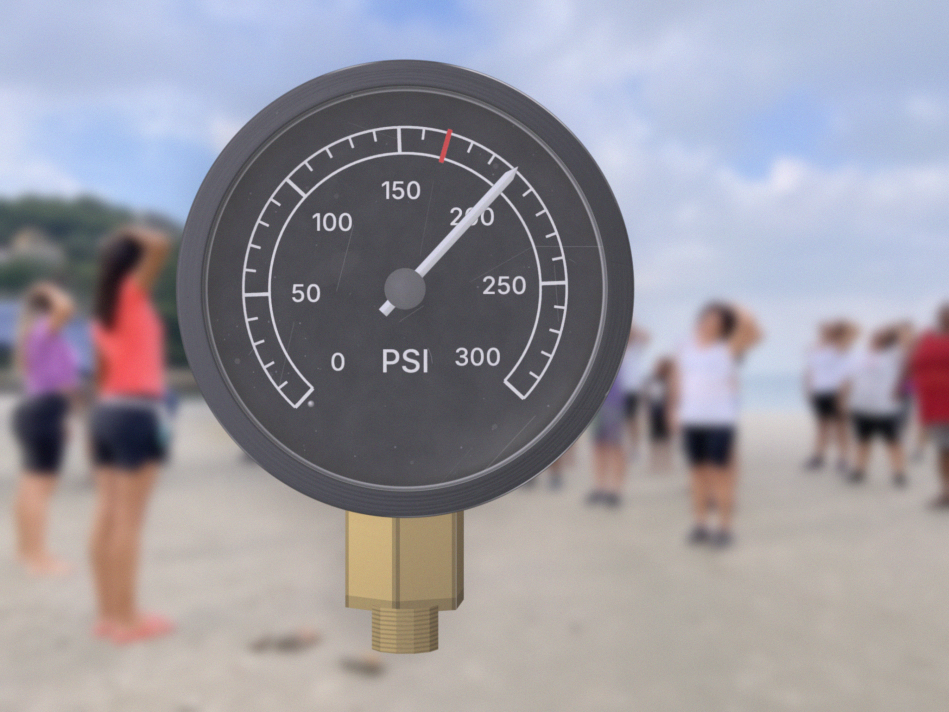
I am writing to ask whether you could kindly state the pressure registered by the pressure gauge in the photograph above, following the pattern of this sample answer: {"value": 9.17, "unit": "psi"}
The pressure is {"value": 200, "unit": "psi"}
